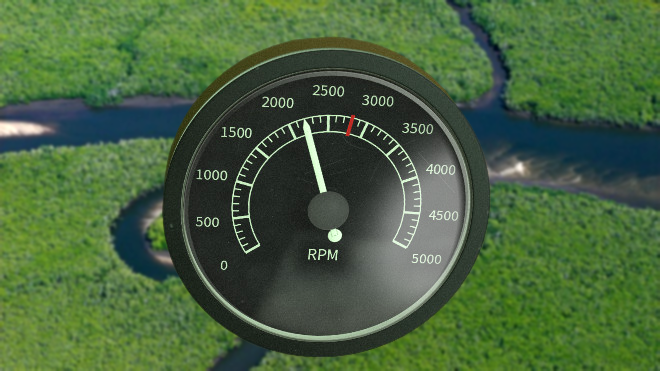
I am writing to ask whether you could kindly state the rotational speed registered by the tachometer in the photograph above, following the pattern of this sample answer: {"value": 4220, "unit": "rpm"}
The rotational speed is {"value": 2200, "unit": "rpm"}
